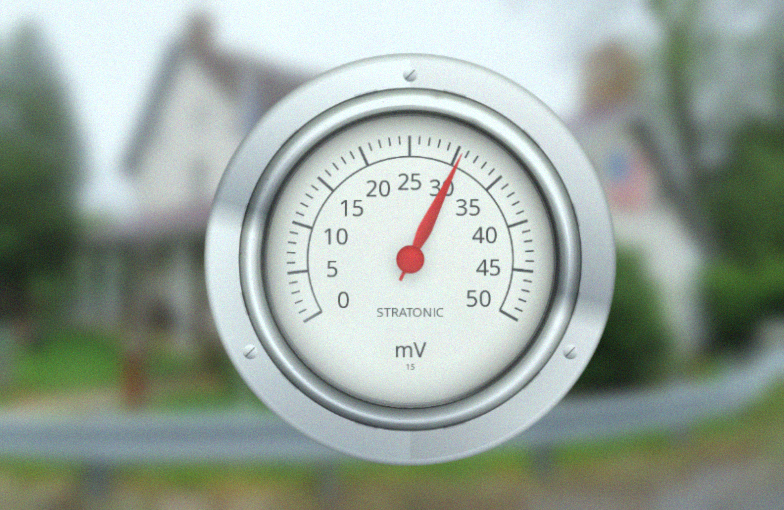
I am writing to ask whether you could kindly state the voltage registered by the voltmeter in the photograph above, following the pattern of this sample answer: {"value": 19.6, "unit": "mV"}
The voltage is {"value": 30.5, "unit": "mV"}
